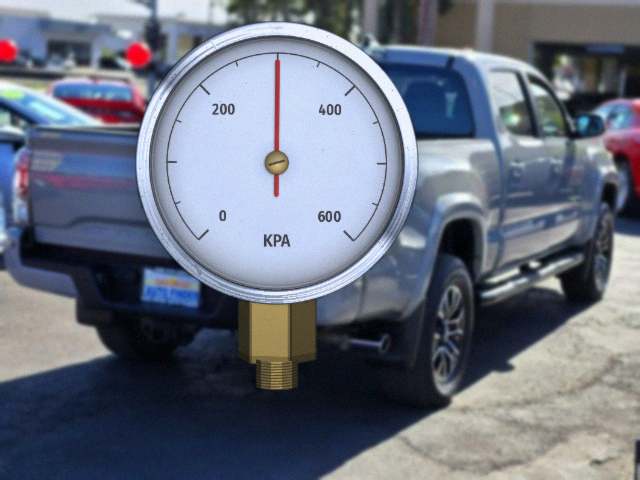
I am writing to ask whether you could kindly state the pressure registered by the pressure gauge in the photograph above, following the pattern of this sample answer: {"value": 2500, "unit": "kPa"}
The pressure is {"value": 300, "unit": "kPa"}
